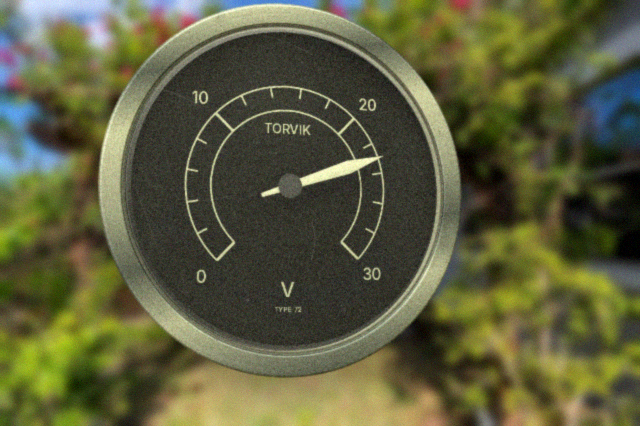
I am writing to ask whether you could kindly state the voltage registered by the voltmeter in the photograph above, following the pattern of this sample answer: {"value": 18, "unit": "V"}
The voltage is {"value": 23, "unit": "V"}
